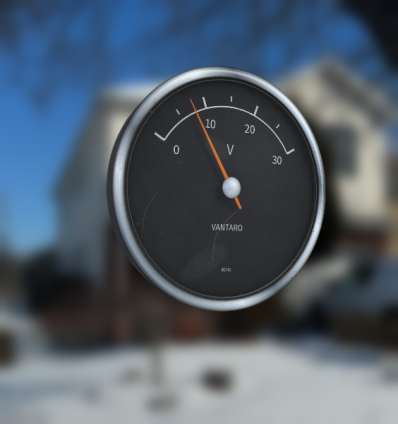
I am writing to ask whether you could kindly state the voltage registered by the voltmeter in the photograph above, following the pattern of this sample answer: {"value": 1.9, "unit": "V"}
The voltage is {"value": 7.5, "unit": "V"}
